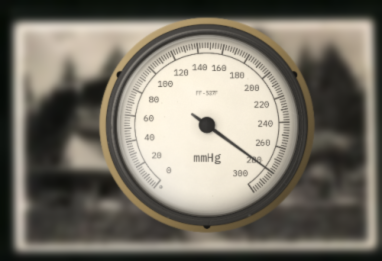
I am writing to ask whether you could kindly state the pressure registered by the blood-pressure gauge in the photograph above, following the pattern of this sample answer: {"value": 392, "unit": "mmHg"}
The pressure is {"value": 280, "unit": "mmHg"}
